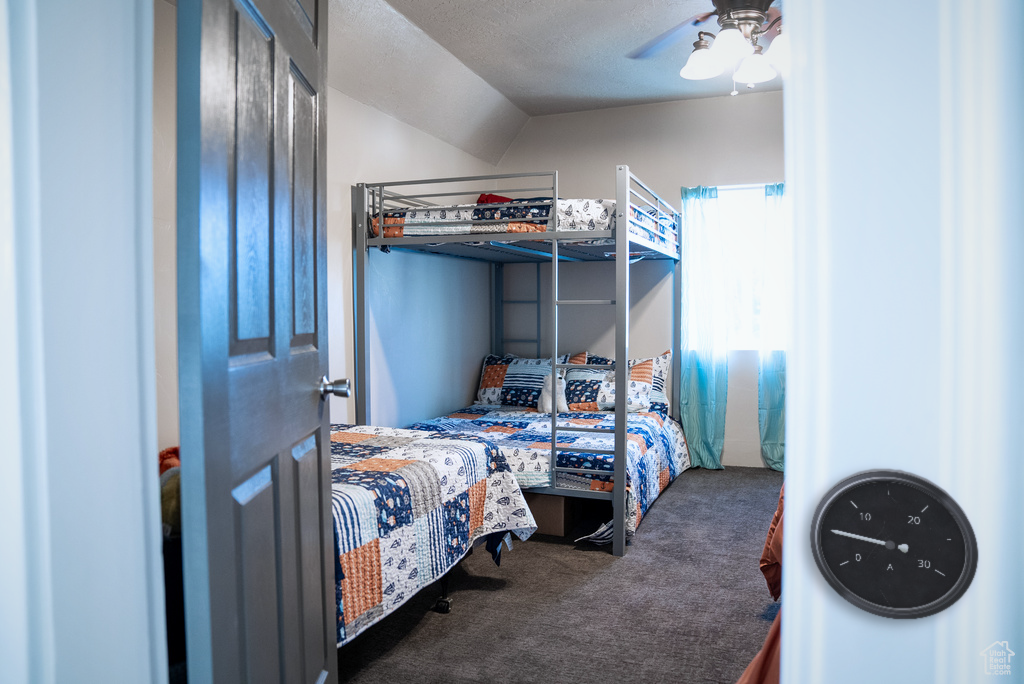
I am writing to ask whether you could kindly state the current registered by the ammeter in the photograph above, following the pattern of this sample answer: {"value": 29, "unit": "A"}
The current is {"value": 5, "unit": "A"}
